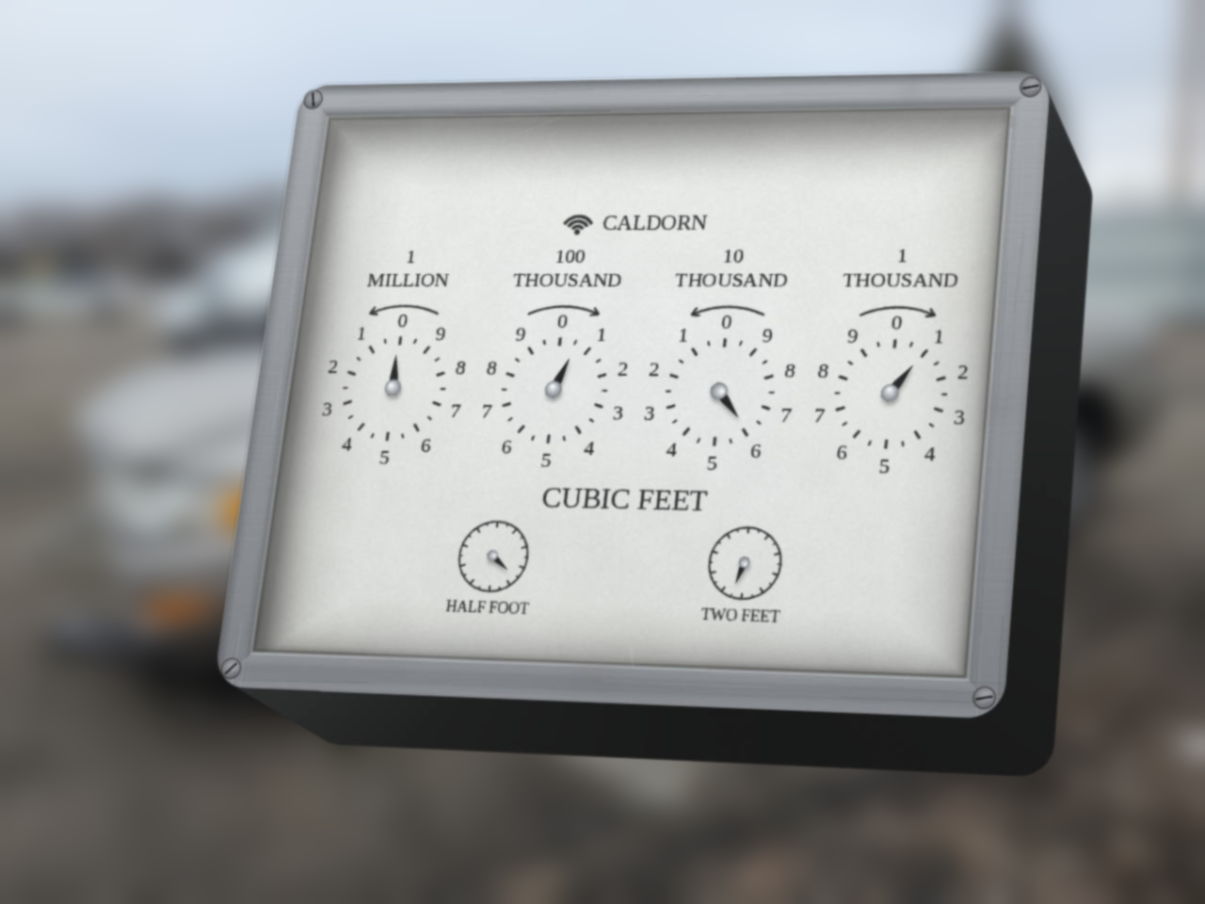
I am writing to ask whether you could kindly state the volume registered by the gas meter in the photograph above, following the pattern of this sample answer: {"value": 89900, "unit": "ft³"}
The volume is {"value": 6100, "unit": "ft³"}
